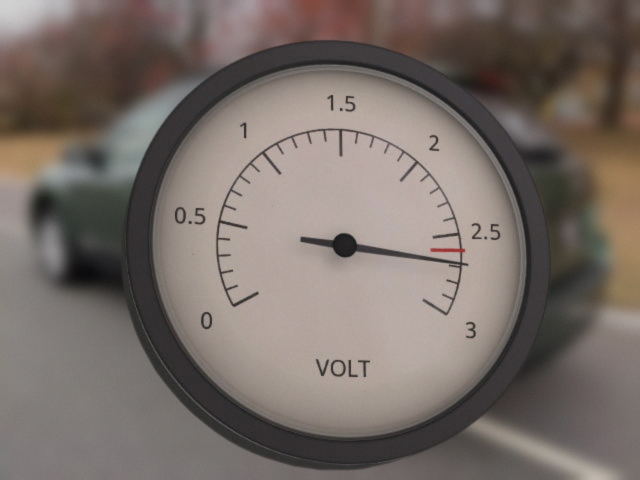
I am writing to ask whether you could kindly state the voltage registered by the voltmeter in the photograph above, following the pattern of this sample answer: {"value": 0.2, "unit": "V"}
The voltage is {"value": 2.7, "unit": "V"}
